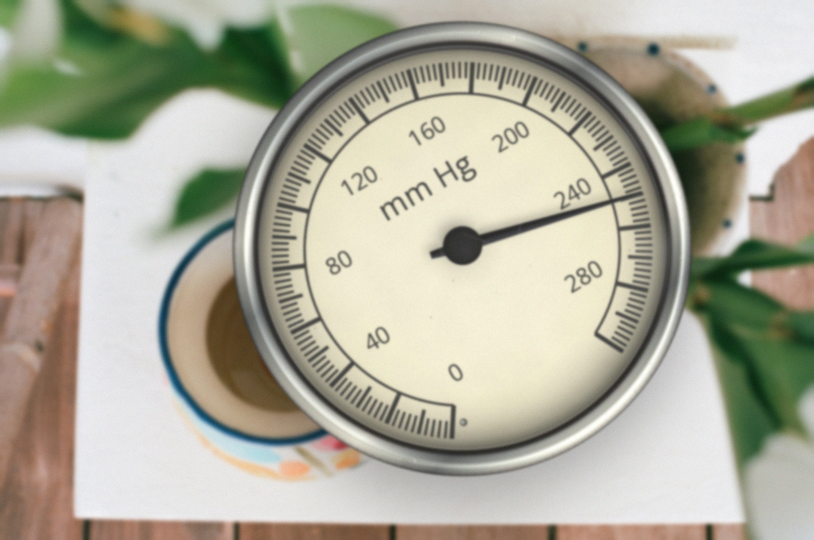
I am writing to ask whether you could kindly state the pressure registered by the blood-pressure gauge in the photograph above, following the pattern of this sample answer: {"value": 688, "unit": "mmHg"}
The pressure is {"value": 250, "unit": "mmHg"}
